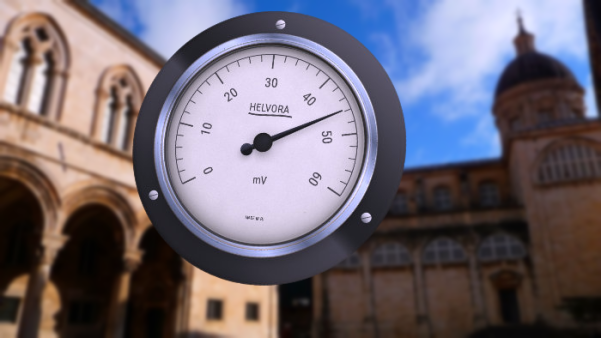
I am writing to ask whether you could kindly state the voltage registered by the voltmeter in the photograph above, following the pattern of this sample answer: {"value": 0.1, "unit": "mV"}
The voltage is {"value": 46, "unit": "mV"}
